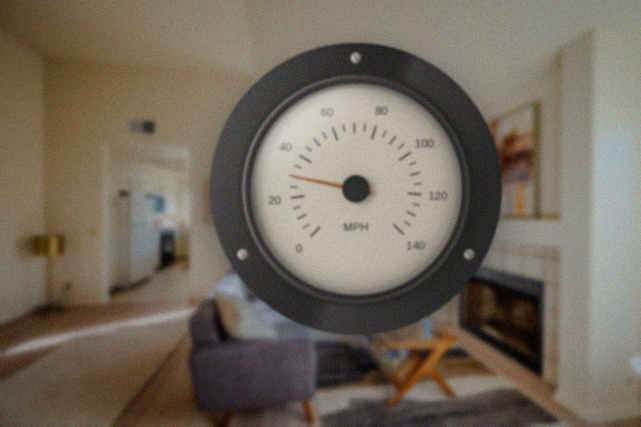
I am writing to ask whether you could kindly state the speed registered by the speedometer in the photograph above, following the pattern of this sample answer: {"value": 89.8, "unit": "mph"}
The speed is {"value": 30, "unit": "mph"}
